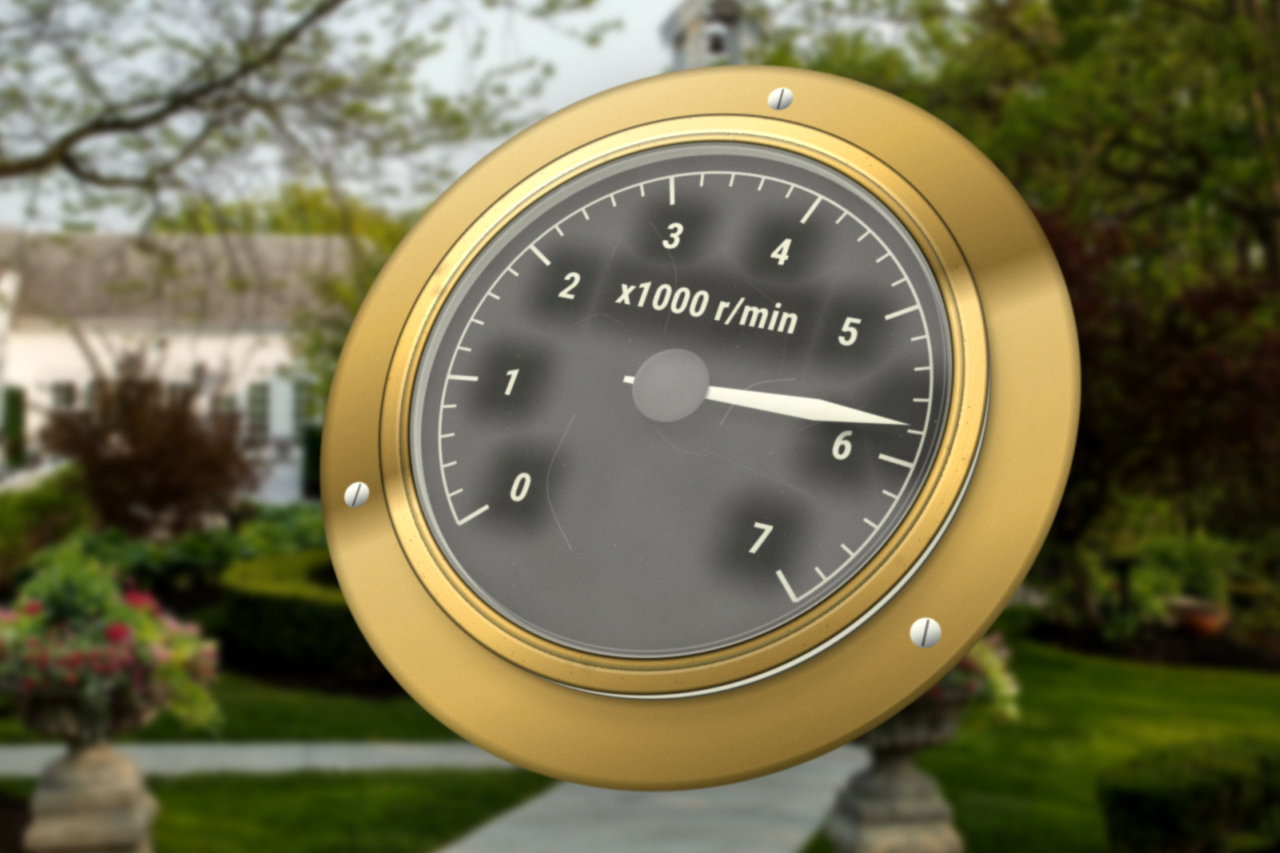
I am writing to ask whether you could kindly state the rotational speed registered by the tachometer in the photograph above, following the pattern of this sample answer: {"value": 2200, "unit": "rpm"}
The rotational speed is {"value": 5800, "unit": "rpm"}
